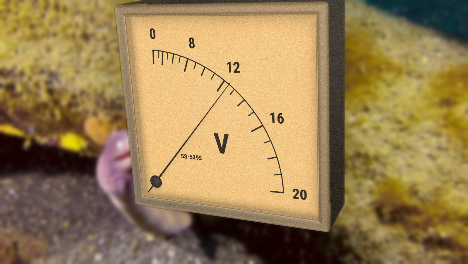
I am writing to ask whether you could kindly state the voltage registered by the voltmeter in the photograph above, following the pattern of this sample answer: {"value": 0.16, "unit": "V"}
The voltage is {"value": 12.5, "unit": "V"}
